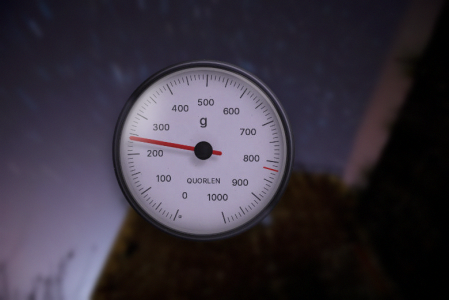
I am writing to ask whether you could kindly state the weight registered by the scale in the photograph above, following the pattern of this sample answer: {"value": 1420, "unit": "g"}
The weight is {"value": 240, "unit": "g"}
